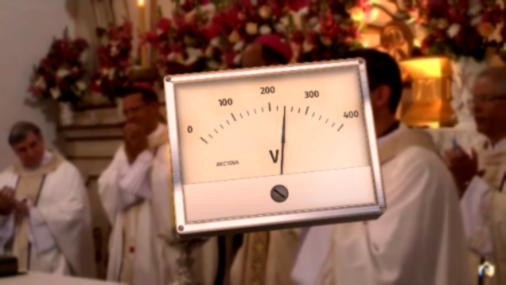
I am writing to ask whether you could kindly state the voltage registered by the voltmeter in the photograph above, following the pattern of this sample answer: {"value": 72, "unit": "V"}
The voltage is {"value": 240, "unit": "V"}
